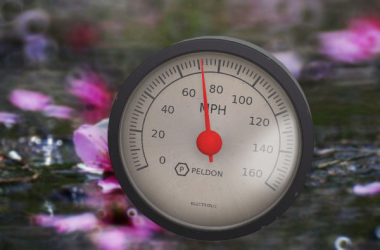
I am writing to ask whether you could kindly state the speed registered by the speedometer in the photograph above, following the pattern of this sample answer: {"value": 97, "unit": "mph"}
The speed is {"value": 72, "unit": "mph"}
